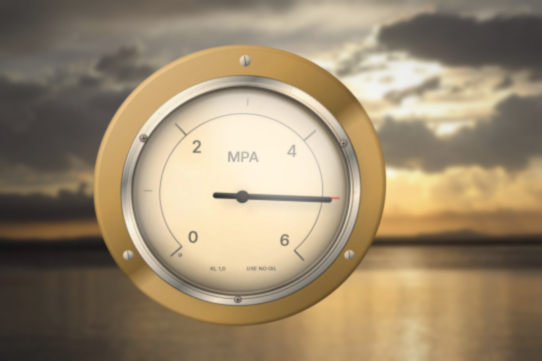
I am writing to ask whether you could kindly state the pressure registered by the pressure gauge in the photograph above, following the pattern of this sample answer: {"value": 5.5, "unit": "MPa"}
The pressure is {"value": 5, "unit": "MPa"}
